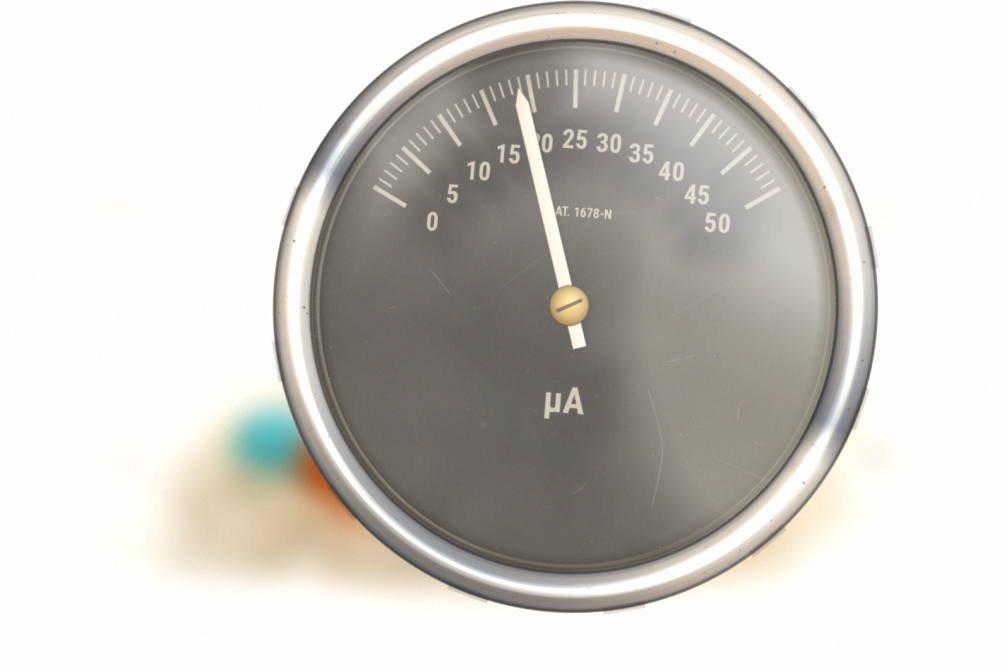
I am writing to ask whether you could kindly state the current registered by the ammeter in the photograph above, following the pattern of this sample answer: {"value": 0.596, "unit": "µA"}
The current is {"value": 19, "unit": "µA"}
